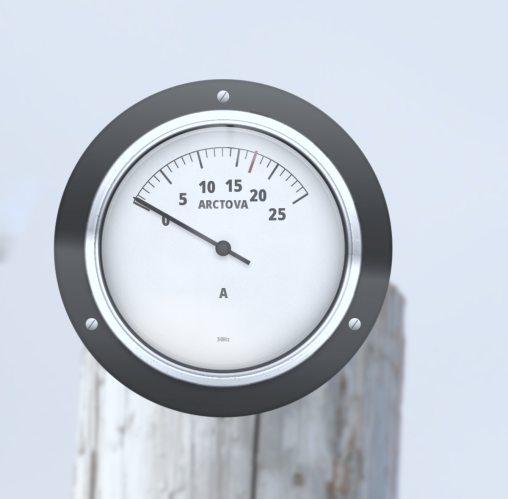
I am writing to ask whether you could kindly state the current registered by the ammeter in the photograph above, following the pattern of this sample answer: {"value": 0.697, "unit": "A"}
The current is {"value": 0.5, "unit": "A"}
